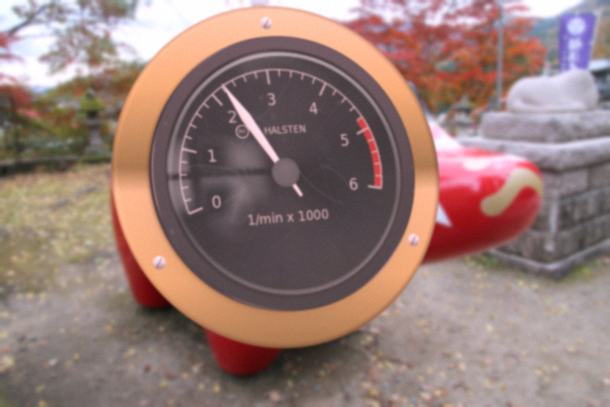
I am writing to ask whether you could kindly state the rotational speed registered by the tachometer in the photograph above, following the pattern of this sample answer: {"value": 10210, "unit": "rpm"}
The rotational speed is {"value": 2200, "unit": "rpm"}
